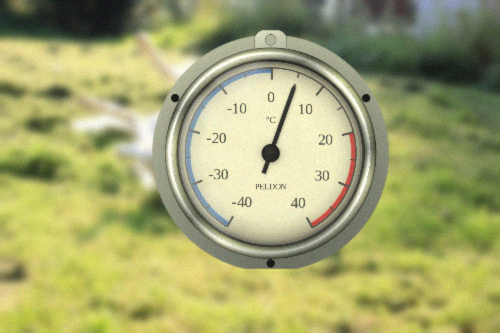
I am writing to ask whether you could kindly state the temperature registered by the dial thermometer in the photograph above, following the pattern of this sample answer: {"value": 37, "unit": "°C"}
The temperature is {"value": 5, "unit": "°C"}
